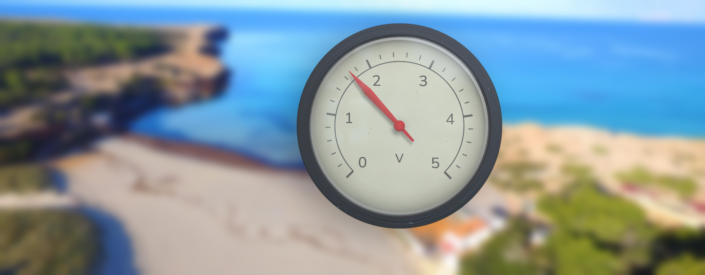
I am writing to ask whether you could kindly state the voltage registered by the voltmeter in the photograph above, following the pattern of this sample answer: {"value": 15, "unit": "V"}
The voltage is {"value": 1.7, "unit": "V"}
